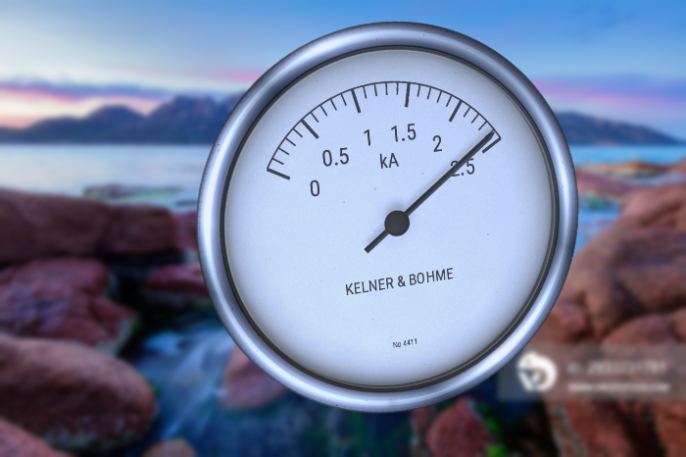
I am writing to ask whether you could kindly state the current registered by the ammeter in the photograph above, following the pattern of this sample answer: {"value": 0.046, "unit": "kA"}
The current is {"value": 2.4, "unit": "kA"}
